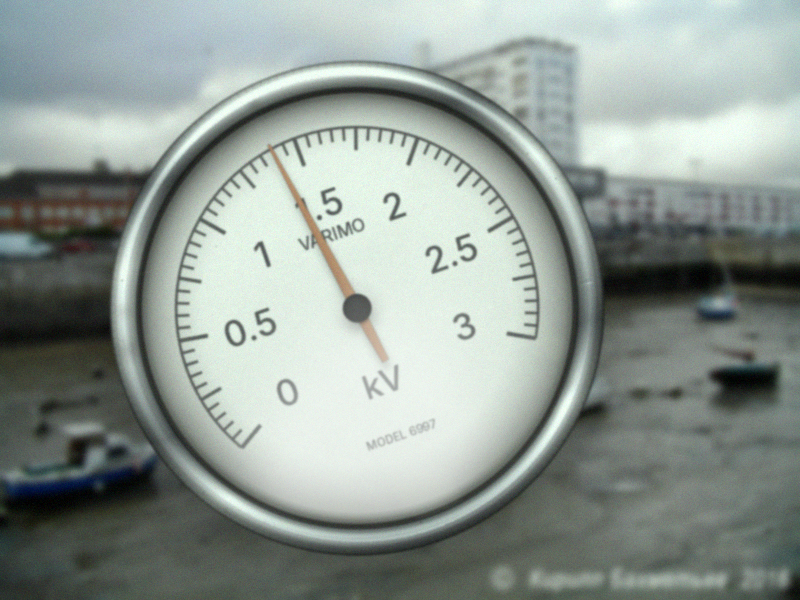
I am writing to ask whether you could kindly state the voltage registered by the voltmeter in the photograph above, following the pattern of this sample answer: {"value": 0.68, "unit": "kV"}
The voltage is {"value": 1.4, "unit": "kV"}
